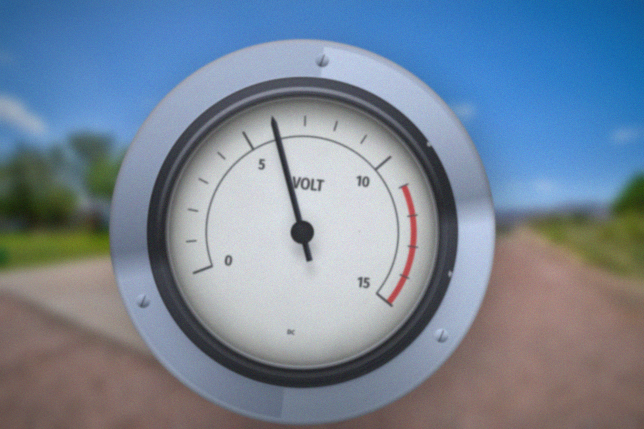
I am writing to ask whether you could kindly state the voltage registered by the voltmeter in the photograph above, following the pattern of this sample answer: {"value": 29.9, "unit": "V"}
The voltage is {"value": 6, "unit": "V"}
